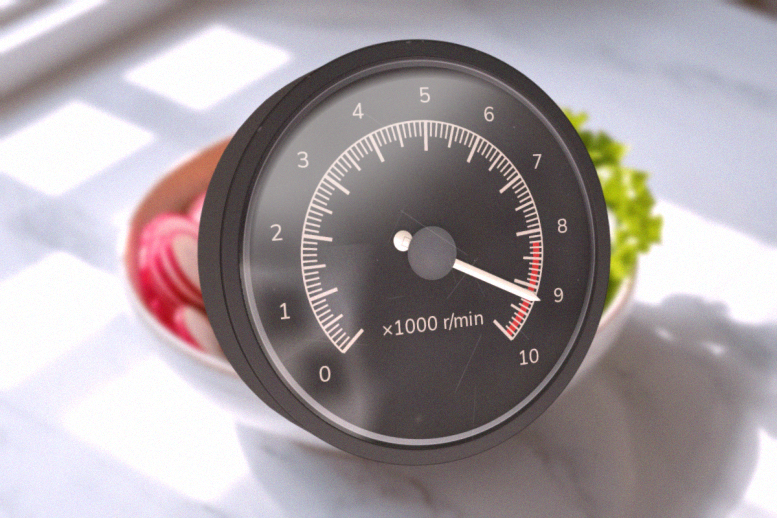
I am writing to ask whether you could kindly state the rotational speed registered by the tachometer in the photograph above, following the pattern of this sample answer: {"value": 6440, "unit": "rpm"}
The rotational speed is {"value": 9200, "unit": "rpm"}
